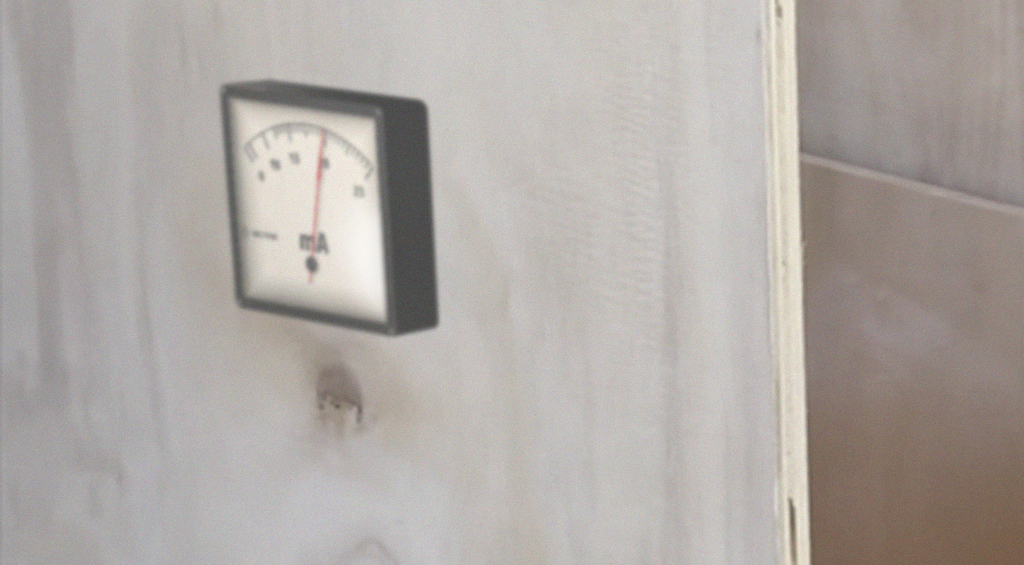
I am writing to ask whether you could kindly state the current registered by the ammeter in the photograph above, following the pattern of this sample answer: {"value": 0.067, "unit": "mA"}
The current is {"value": 20, "unit": "mA"}
